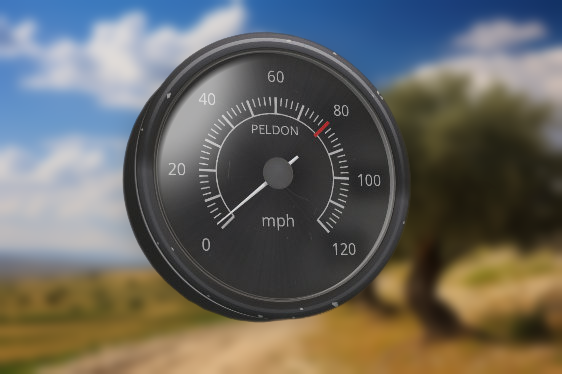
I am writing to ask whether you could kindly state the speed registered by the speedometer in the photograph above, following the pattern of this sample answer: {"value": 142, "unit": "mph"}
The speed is {"value": 2, "unit": "mph"}
